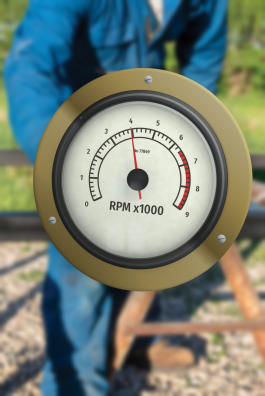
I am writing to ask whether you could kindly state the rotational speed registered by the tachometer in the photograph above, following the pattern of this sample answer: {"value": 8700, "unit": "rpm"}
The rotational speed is {"value": 4000, "unit": "rpm"}
